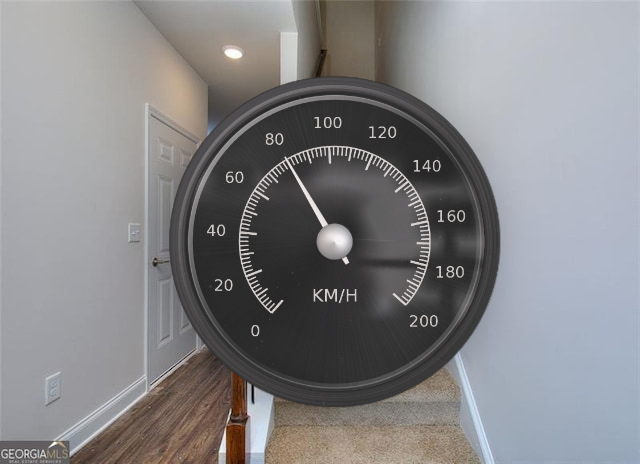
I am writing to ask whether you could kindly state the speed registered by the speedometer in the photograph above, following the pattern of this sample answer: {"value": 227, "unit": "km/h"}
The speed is {"value": 80, "unit": "km/h"}
